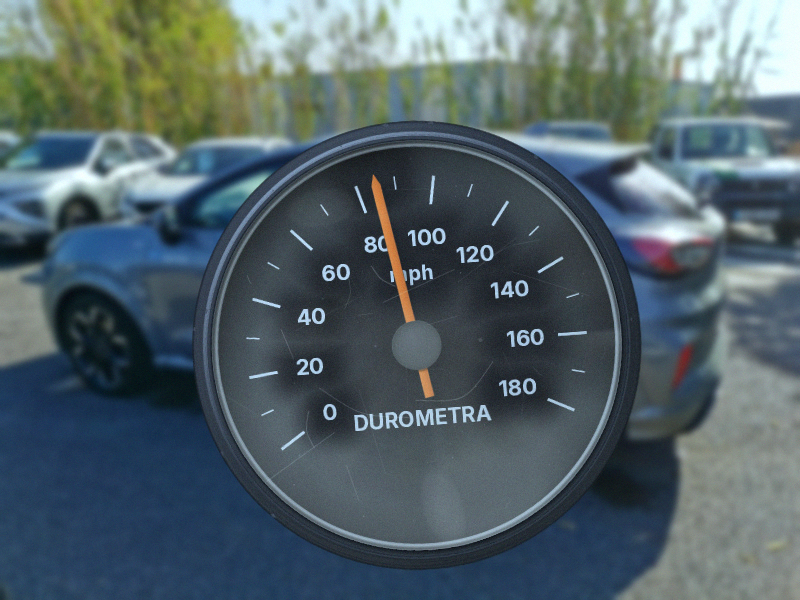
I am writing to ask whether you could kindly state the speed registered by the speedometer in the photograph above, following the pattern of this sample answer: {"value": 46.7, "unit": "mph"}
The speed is {"value": 85, "unit": "mph"}
